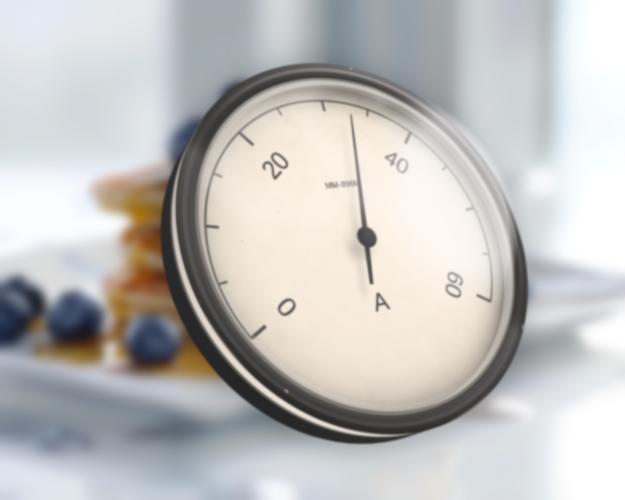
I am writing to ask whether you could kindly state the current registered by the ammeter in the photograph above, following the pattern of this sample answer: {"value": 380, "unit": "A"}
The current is {"value": 32.5, "unit": "A"}
